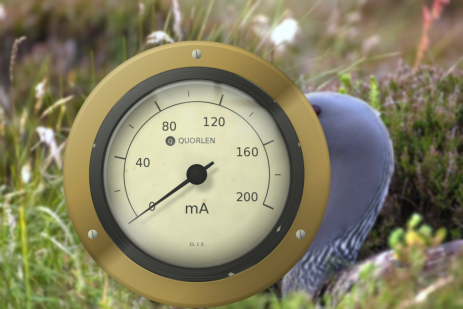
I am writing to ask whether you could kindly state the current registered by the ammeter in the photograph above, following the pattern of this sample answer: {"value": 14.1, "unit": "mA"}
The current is {"value": 0, "unit": "mA"}
